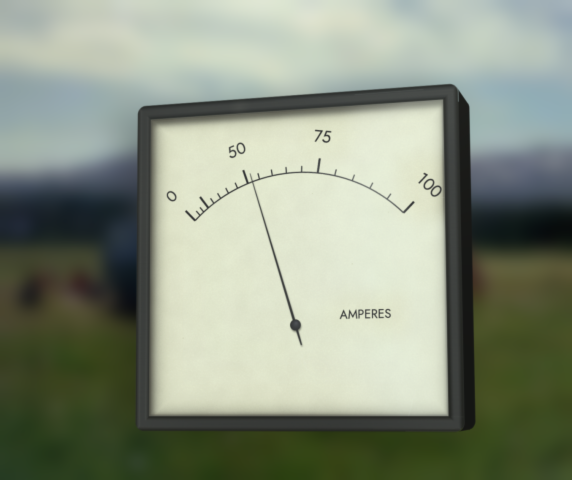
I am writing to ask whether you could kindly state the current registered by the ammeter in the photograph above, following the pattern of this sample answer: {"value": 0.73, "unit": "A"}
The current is {"value": 52.5, "unit": "A"}
